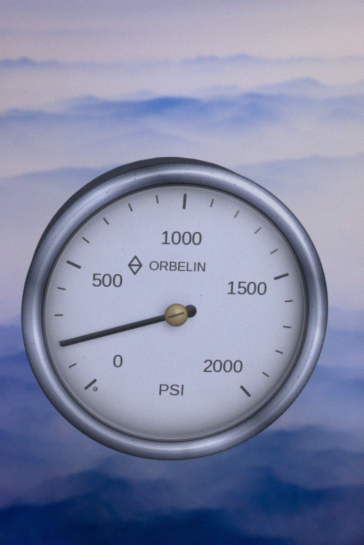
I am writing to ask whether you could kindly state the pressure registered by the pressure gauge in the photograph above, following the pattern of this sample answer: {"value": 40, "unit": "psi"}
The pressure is {"value": 200, "unit": "psi"}
